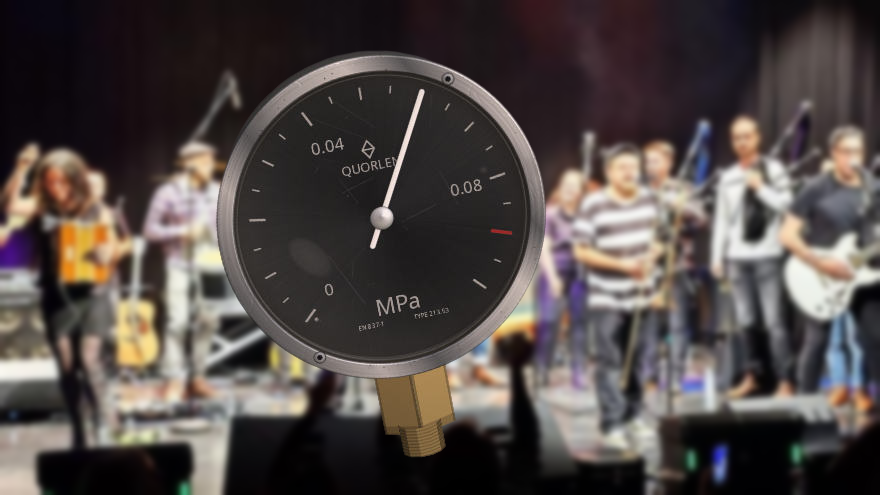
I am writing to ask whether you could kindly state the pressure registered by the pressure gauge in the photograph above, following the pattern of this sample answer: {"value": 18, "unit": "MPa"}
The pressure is {"value": 0.06, "unit": "MPa"}
